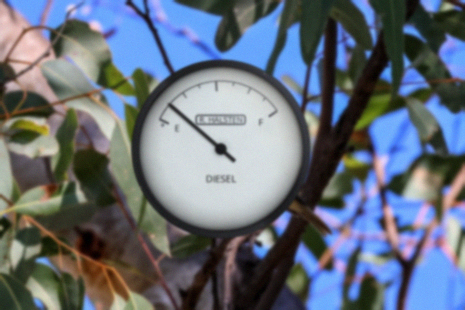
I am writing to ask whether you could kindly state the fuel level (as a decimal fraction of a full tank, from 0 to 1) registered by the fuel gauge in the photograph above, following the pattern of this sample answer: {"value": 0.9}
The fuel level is {"value": 0.125}
